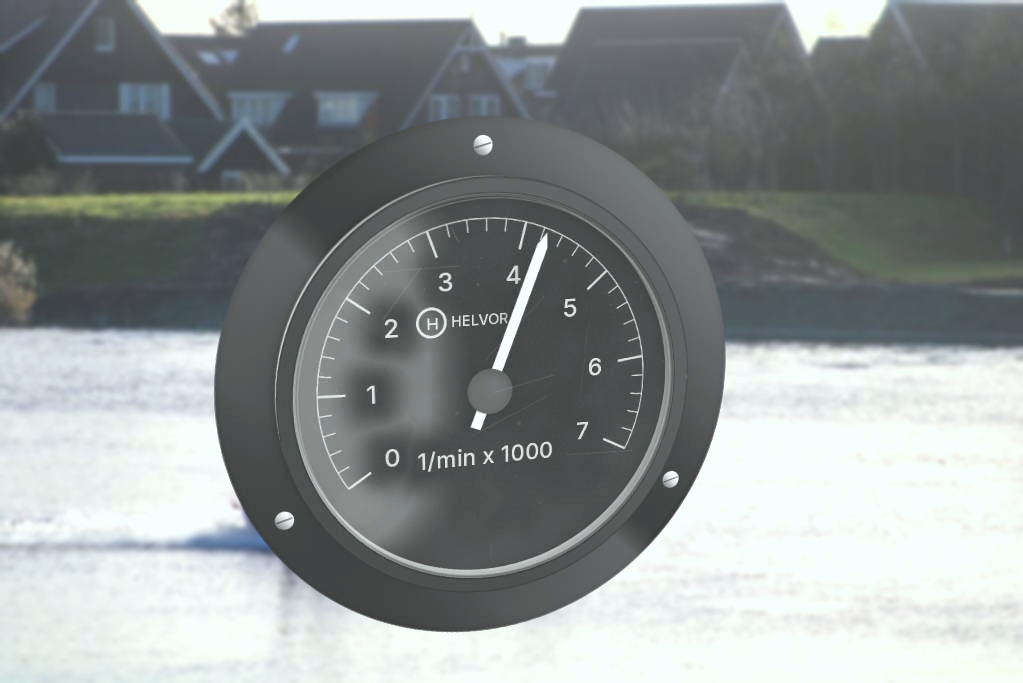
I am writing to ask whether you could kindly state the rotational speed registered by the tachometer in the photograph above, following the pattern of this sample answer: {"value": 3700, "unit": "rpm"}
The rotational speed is {"value": 4200, "unit": "rpm"}
